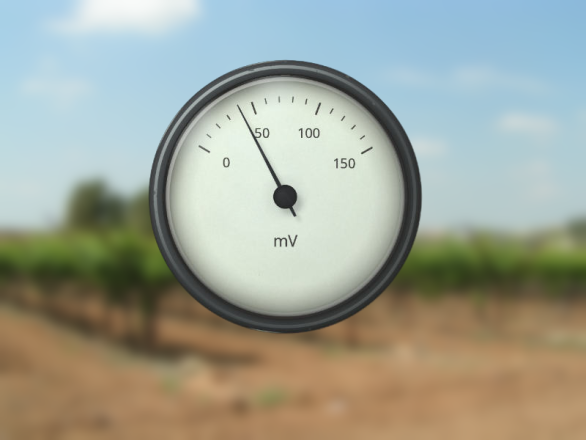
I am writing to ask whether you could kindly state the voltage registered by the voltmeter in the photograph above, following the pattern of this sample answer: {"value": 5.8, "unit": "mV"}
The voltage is {"value": 40, "unit": "mV"}
